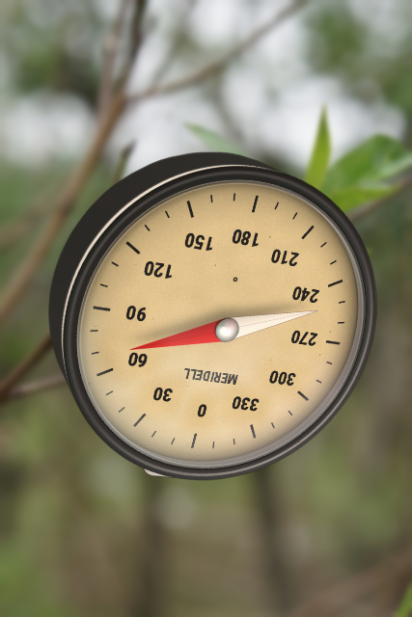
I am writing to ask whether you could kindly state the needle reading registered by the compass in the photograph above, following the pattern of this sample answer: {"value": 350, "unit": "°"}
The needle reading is {"value": 70, "unit": "°"}
